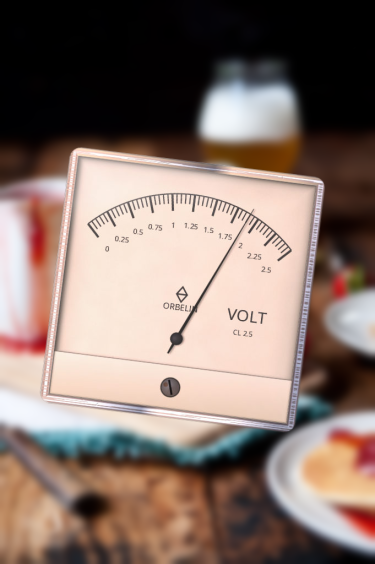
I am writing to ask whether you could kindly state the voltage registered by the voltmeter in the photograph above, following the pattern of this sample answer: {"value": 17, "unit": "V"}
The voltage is {"value": 1.9, "unit": "V"}
